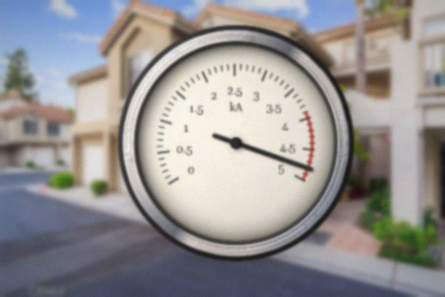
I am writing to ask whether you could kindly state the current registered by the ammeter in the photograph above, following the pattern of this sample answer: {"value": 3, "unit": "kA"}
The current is {"value": 4.8, "unit": "kA"}
